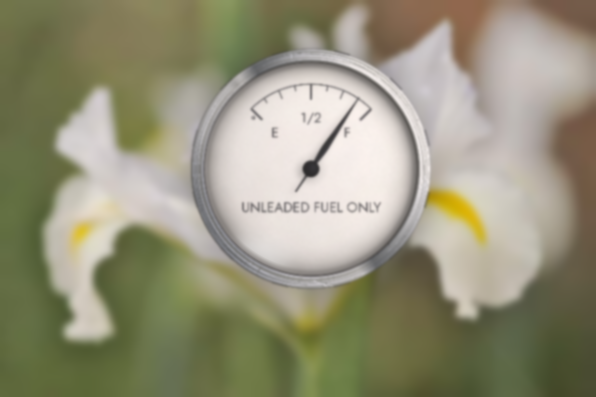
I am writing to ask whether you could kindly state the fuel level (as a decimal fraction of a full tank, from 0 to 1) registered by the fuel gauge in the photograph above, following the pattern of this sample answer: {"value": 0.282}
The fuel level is {"value": 0.875}
